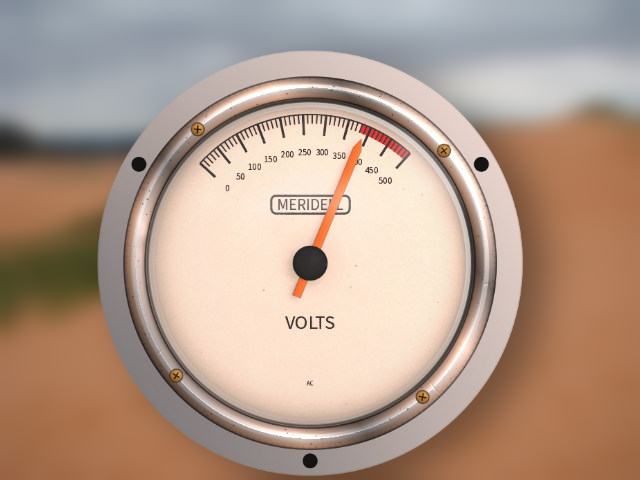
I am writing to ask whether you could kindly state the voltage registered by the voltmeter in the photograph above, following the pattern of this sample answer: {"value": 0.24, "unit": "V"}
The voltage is {"value": 390, "unit": "V"}
